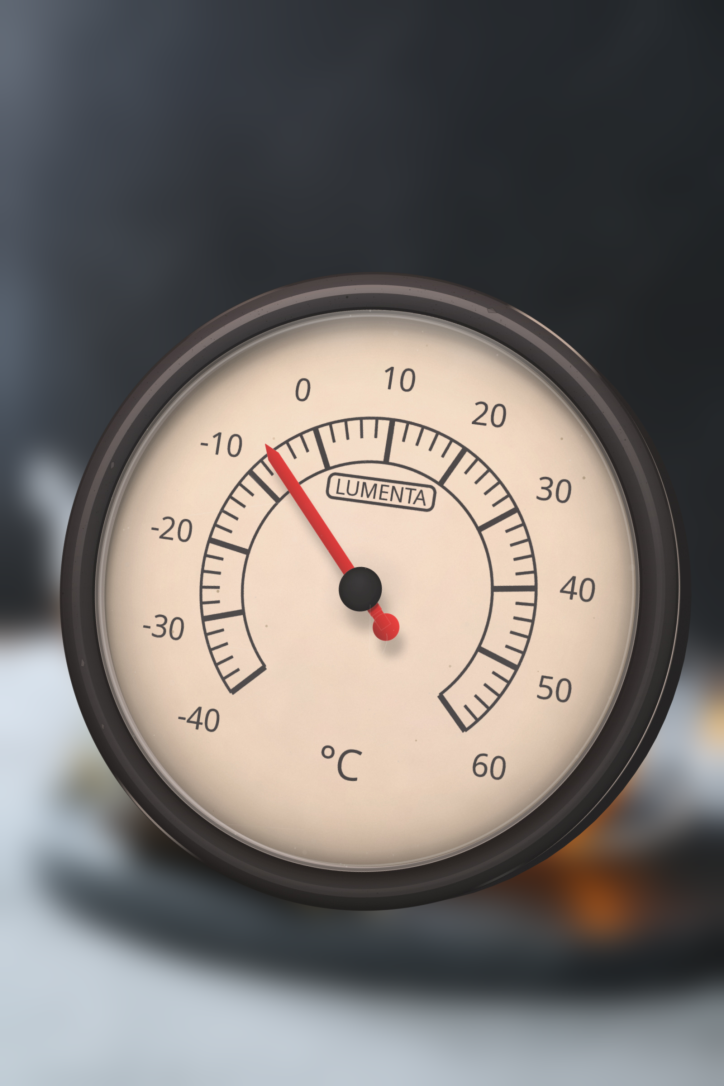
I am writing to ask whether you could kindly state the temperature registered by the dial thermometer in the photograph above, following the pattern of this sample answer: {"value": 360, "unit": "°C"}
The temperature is {"value": -6, "unit": "°C"}
